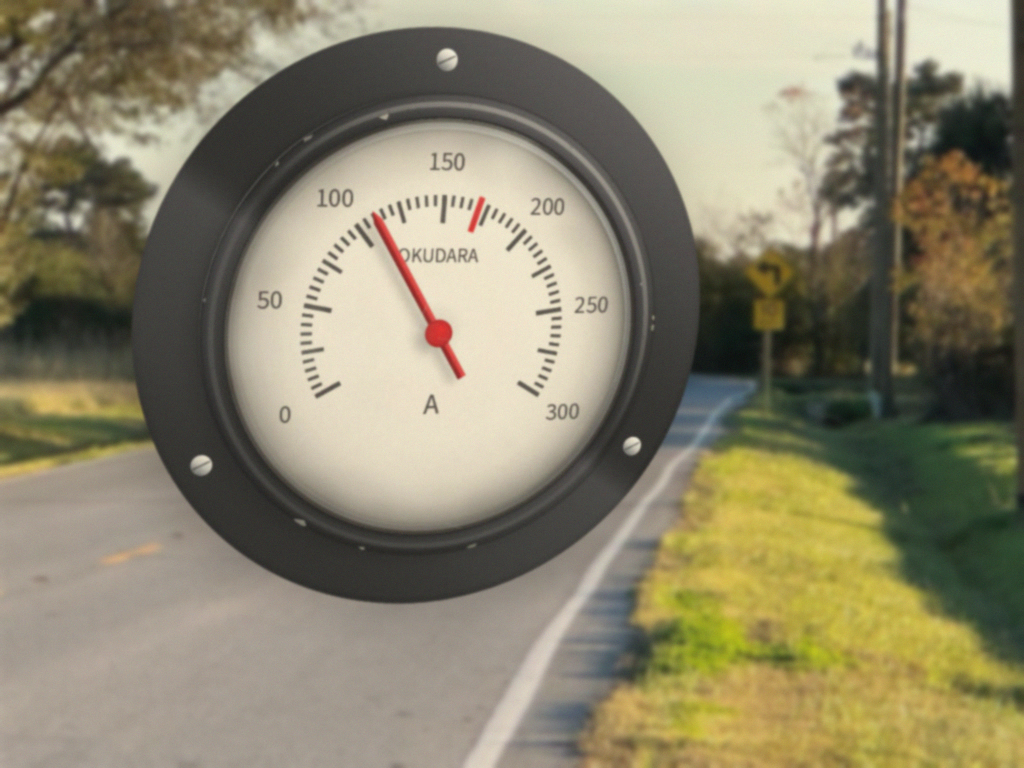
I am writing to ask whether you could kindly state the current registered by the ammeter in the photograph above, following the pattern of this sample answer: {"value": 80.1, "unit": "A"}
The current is {"value": 110, "unit": "A"}
